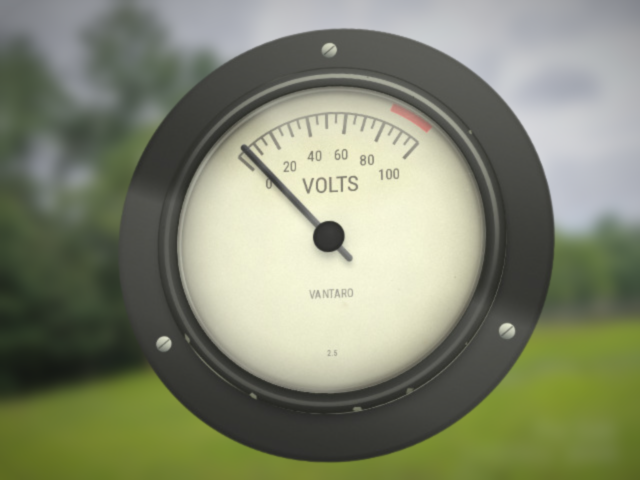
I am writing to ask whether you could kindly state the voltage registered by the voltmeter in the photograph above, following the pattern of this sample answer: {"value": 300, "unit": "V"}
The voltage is {"value": 5, "unit": "V"}
